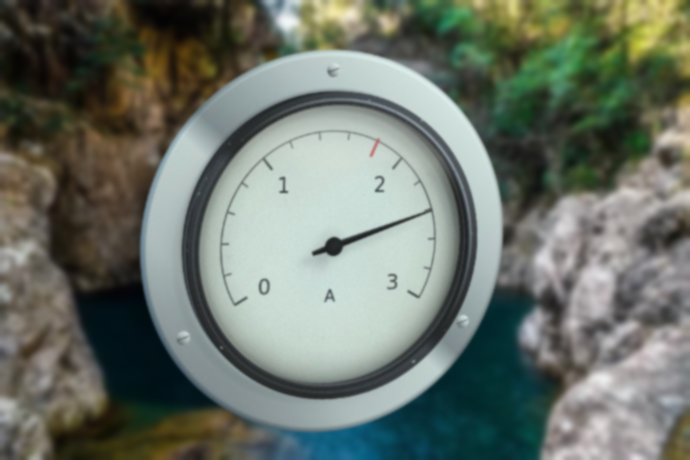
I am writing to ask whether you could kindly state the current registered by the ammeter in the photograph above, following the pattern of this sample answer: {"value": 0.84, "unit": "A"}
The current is {"value": 2.4, "unit": "A"}
